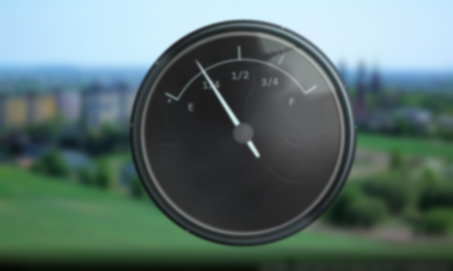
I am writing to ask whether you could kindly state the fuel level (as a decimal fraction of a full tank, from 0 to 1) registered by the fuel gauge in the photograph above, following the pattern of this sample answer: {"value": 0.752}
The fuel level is {"value": 0.25}
